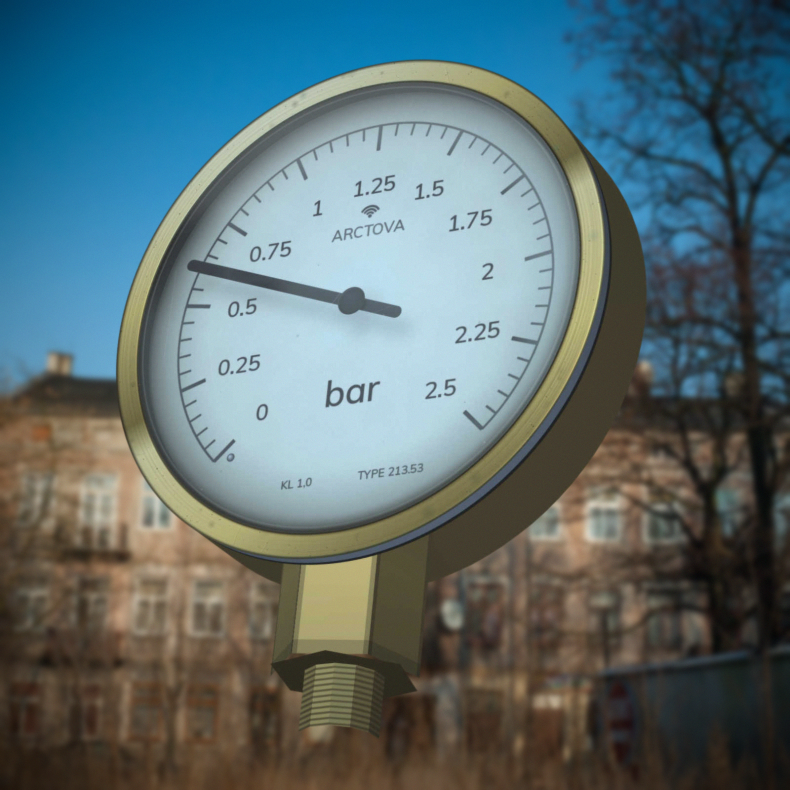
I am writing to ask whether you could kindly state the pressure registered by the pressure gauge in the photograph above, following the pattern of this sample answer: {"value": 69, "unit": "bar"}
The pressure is {"value": 0.6, "unit": "bar"}
